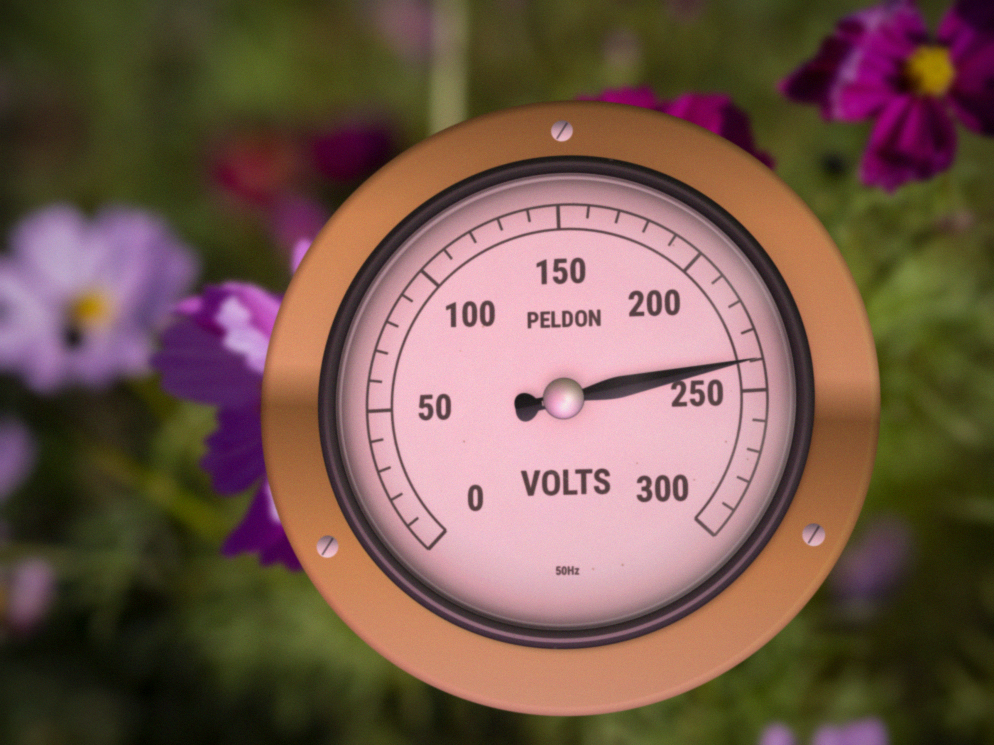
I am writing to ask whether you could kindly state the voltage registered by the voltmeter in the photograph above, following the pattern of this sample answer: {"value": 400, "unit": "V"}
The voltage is {"value": 240, "unit": "V"}
